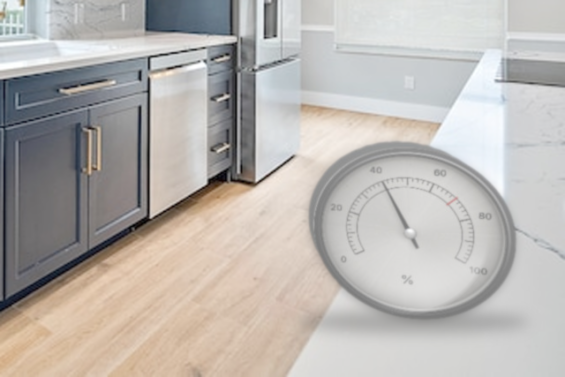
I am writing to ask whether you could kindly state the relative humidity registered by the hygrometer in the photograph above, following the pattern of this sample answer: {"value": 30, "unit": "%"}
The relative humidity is {"value": 40, "unit": "%"}
